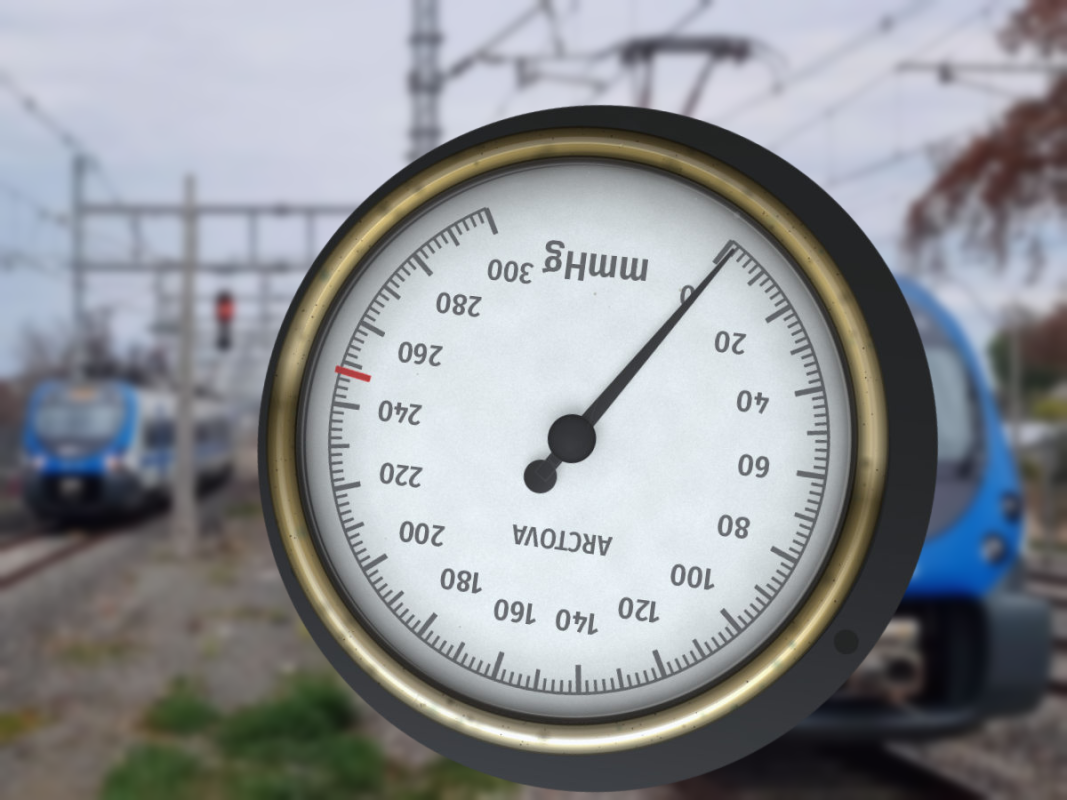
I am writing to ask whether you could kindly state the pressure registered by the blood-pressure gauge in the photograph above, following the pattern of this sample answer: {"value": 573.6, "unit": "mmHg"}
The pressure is {"value": 2, "unit": "mmHg"}
